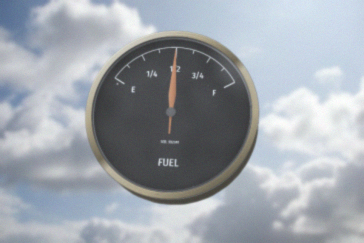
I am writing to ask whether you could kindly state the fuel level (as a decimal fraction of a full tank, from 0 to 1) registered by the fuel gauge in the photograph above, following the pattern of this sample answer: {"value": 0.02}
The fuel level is {"value": 0.5}
